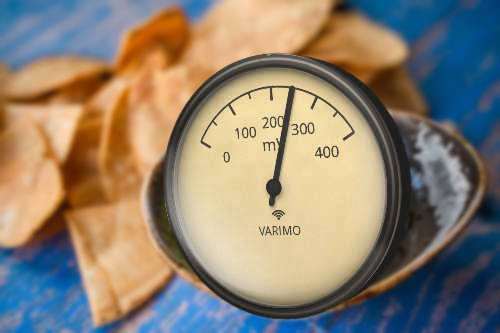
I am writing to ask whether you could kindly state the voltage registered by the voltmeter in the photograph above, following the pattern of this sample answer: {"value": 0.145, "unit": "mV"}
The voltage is {"value": 250, "unit": "mV"}
